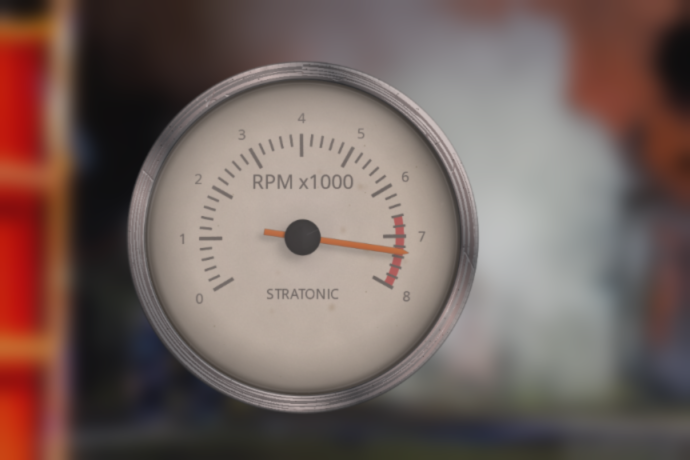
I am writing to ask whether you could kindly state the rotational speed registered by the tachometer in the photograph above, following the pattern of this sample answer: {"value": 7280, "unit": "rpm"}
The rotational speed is {"value": 7300, "unit": "rpm"}
